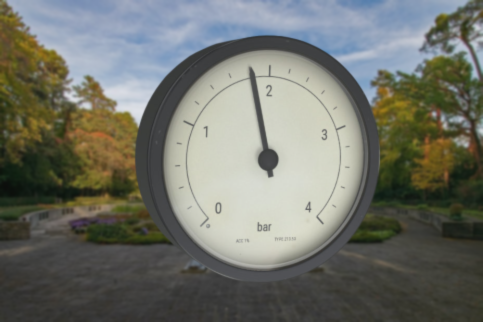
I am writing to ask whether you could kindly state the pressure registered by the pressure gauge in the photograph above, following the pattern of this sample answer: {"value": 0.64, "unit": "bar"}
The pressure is {"value": 1.8, "unit": "bar"}
